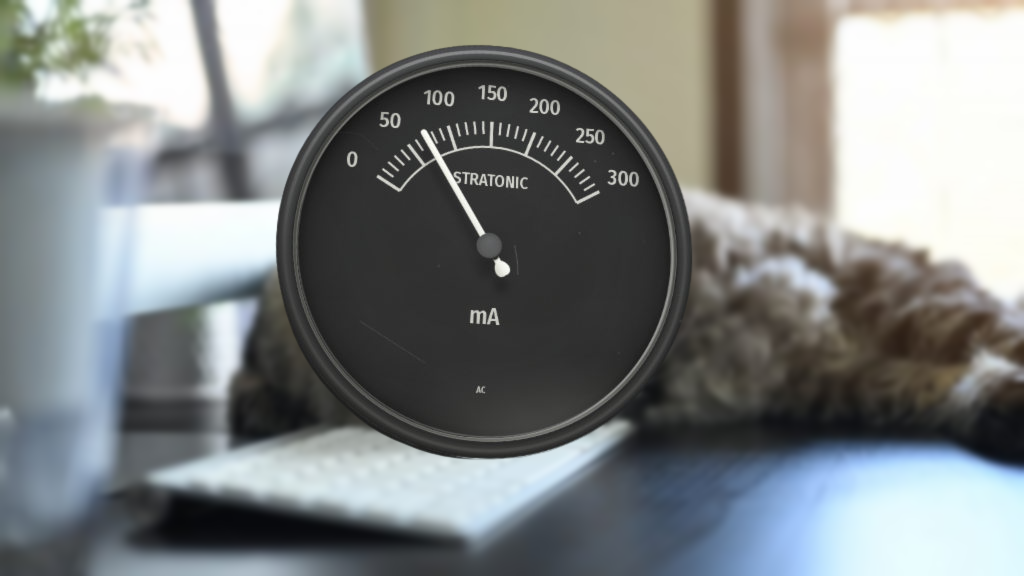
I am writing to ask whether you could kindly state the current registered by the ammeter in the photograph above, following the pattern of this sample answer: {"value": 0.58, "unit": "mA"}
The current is {"value": 70, "unit": "mA"}
